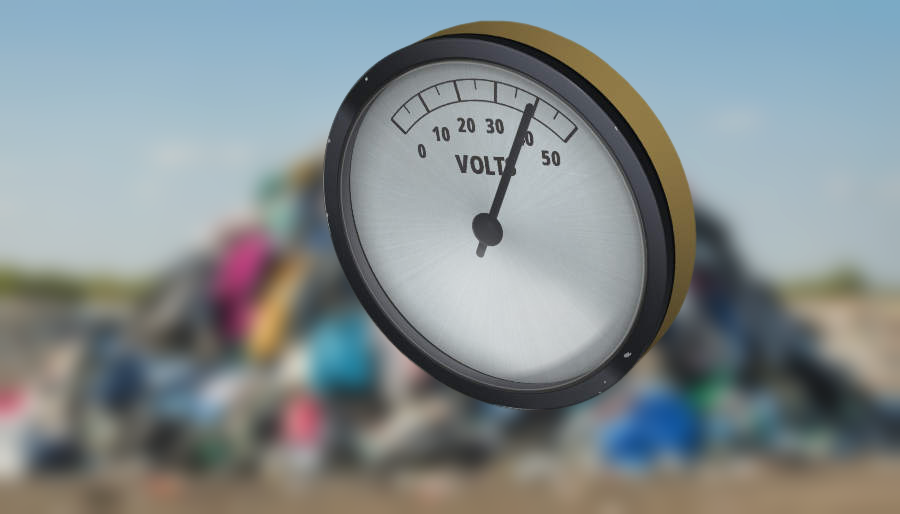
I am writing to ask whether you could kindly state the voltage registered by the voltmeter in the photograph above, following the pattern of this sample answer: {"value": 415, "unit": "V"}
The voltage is {"value": 40, "unit": "V"}
